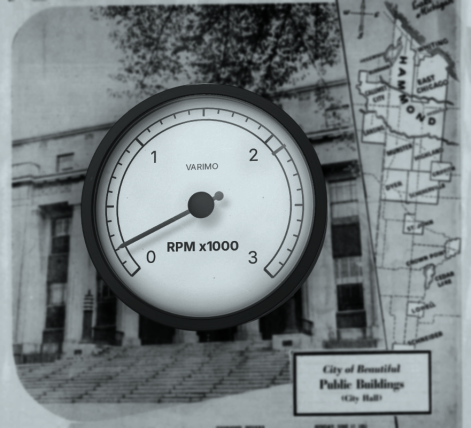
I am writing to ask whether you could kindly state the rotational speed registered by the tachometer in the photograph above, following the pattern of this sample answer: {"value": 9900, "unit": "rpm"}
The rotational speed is {"value": 200, "unit": "rpm"}
